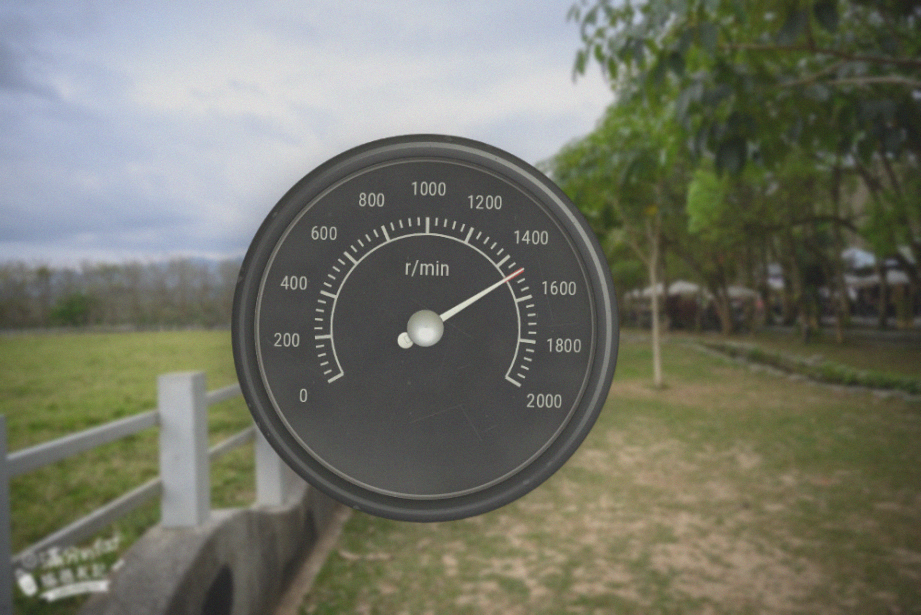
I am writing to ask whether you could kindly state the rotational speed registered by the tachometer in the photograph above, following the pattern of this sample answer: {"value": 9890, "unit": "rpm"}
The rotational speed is {"value": 1480, "unit": "rpm"}
